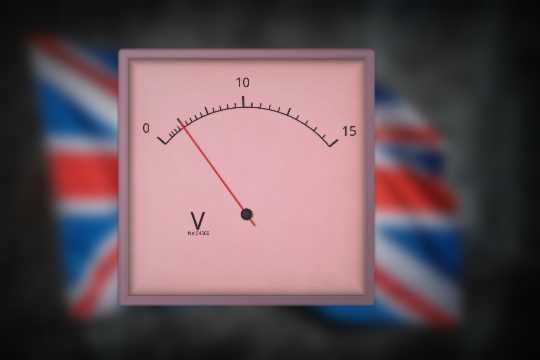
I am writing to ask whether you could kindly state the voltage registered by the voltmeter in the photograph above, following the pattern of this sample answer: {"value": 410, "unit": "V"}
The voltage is {"value": 5, "unit": "V"}
